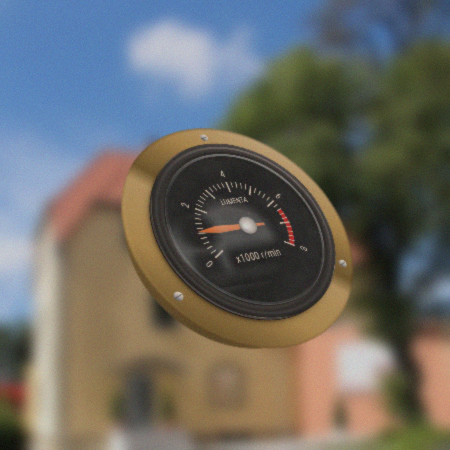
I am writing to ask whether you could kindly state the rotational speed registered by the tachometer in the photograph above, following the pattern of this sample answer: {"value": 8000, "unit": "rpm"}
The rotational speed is {"value": 1000, "unit": "rpm"}
